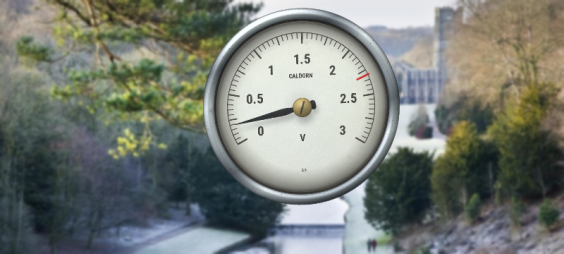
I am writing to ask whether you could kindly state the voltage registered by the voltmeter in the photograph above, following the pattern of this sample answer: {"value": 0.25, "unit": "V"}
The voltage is {"value": 0.2, "unit": "V"}
